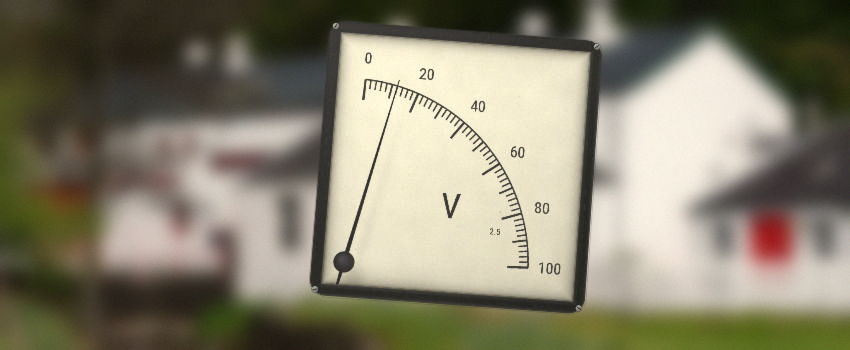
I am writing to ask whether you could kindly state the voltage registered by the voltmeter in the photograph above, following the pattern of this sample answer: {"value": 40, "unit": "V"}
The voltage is {"value": 12, "unit": "V"}
